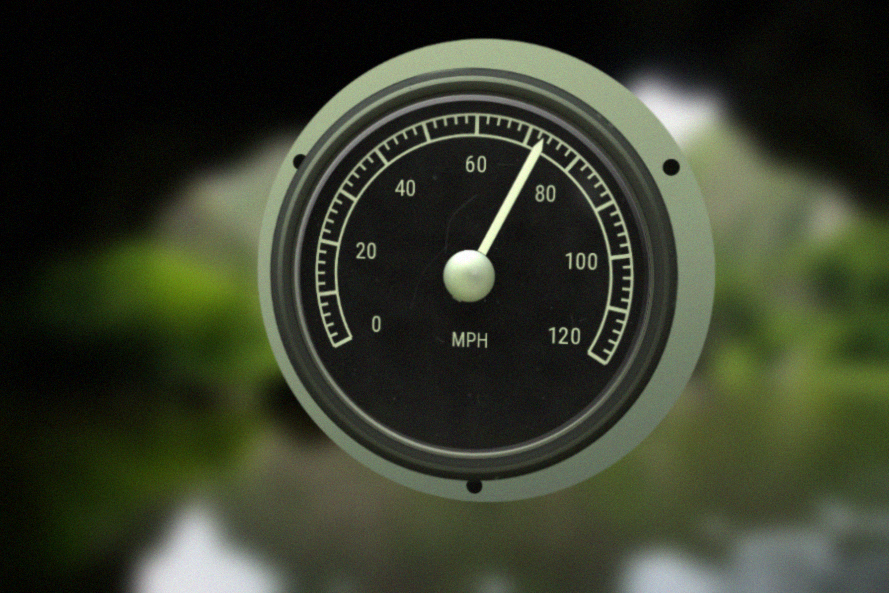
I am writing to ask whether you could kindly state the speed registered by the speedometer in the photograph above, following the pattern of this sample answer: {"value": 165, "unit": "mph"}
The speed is {"value": 73, "unit": "mph"}
